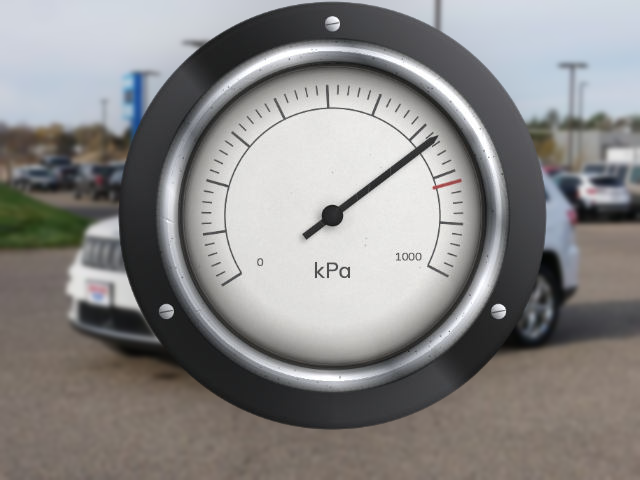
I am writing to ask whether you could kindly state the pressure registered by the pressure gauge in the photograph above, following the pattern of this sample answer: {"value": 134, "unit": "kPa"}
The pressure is {"value": 730, "unit": "kPa"}
